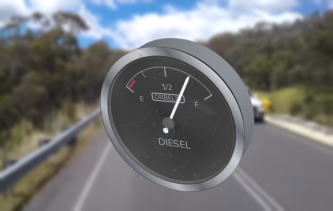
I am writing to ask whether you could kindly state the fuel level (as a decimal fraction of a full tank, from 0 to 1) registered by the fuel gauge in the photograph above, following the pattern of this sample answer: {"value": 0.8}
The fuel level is {"value": 0.75}
